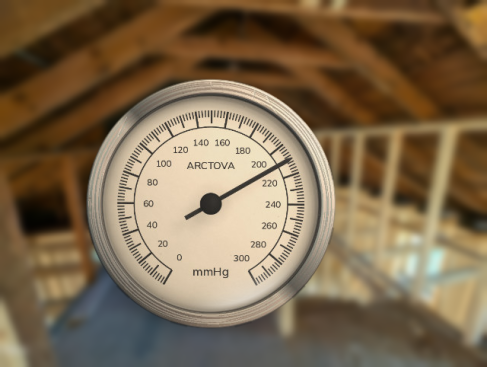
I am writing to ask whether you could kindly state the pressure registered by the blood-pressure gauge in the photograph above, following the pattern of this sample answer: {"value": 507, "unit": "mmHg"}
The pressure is {"value": 210, "unit": "mmHg"}
